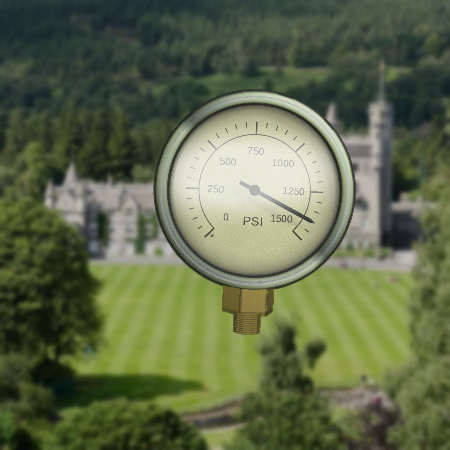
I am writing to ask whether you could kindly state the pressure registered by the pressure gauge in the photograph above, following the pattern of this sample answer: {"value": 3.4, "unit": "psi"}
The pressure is {"value": 1400, "unit": "psi"}
